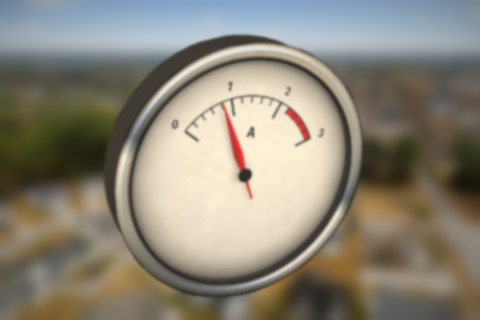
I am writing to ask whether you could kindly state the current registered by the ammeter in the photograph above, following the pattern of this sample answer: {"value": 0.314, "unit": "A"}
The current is {"value": 0.8, "unit": "A"}
